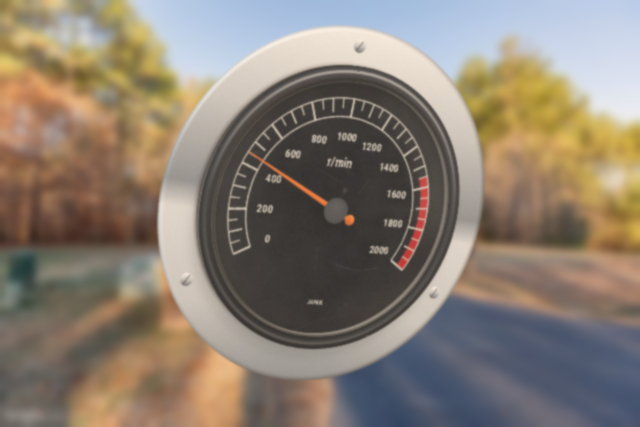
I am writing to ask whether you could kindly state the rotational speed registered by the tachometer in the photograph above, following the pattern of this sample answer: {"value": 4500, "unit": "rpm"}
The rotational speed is {"value": 450, "unit": "rpm"}
